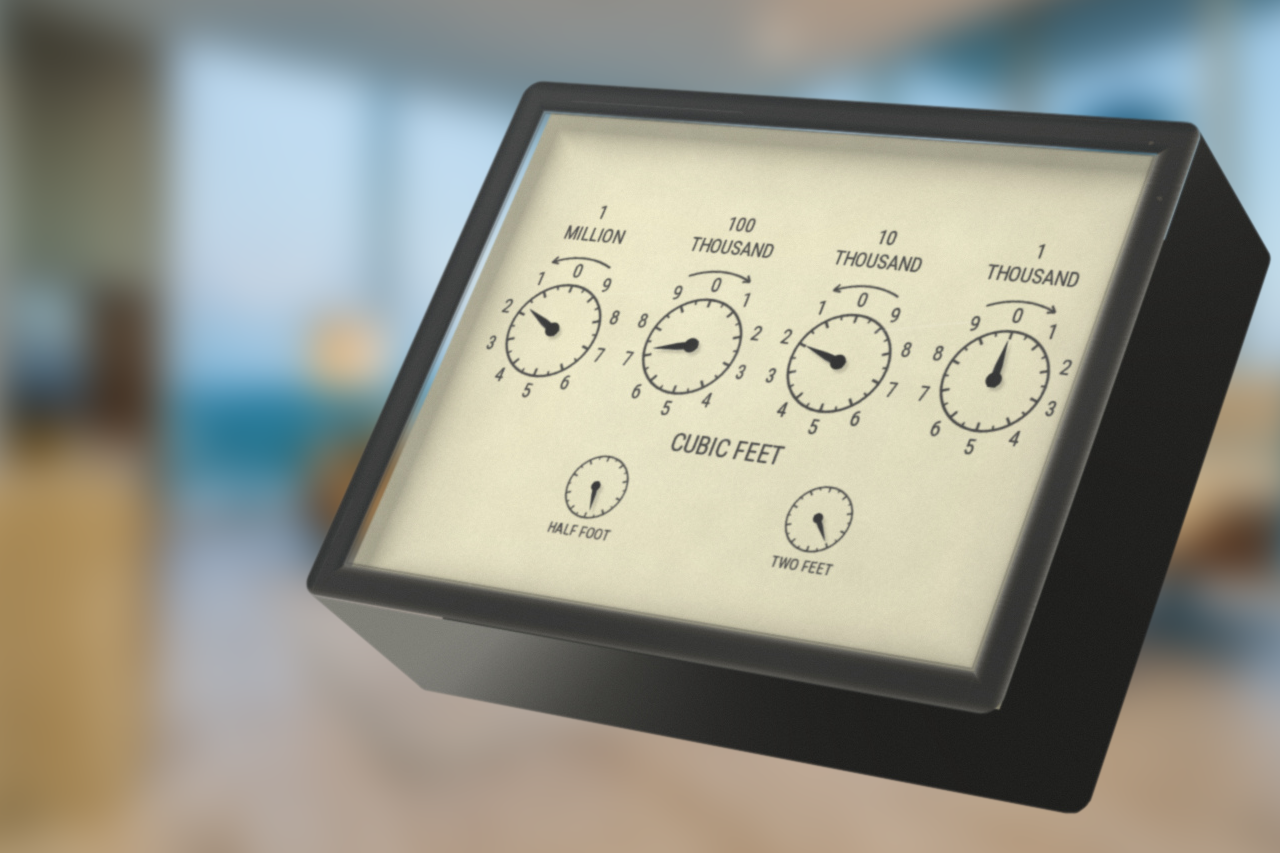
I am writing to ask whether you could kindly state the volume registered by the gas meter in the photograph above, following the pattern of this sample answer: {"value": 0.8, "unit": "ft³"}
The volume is {"value": 172000, "unit": "ft³"}
